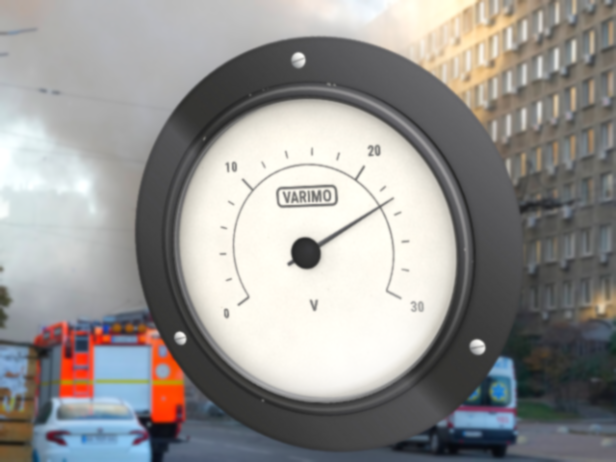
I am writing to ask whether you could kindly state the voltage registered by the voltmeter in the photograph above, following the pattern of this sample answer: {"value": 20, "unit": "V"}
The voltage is {"value": 23, "unit": "V"}
